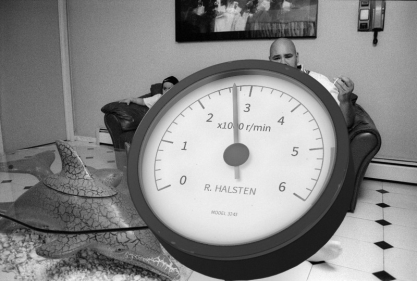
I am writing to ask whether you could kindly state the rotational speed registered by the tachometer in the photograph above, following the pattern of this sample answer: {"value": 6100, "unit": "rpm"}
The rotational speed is {"value": 2700, "unit": "rpm"}
